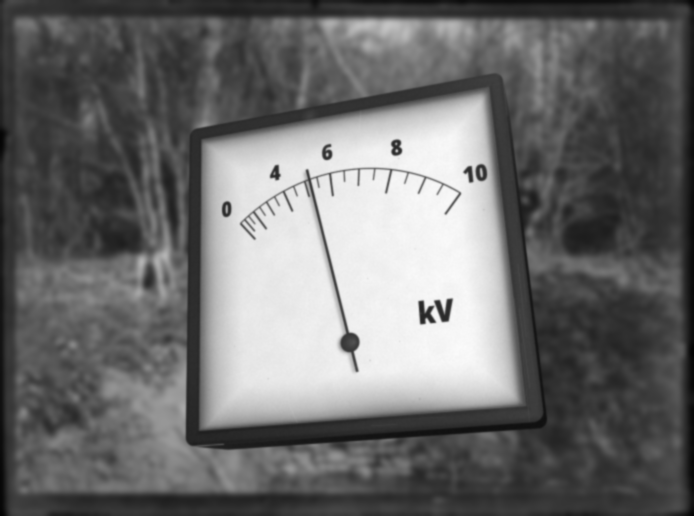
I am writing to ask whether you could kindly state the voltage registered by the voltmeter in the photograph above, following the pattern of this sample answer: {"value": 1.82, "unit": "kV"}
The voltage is {"value": 5.25, "unit": "kV"}
